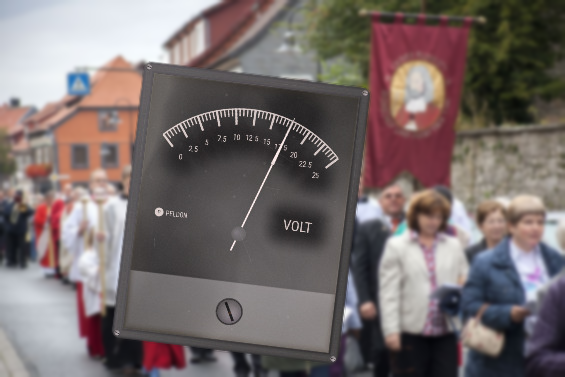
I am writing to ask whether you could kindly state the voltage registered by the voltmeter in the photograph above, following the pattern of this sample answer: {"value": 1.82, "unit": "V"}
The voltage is {"value": 17.5, "unit": "V"}
